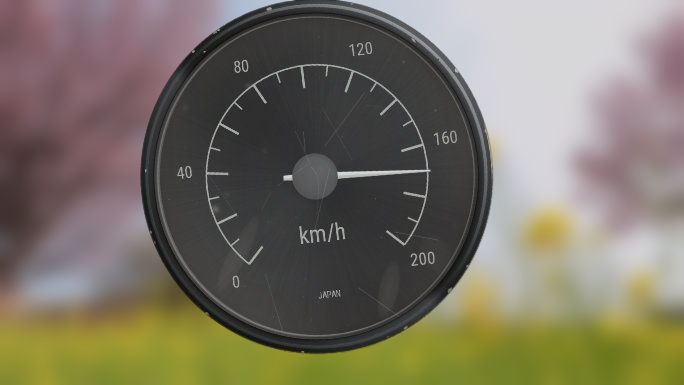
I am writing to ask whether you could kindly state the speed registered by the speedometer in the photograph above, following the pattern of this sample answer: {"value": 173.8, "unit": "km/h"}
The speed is {"value": 170, "unit": "km/h"}
